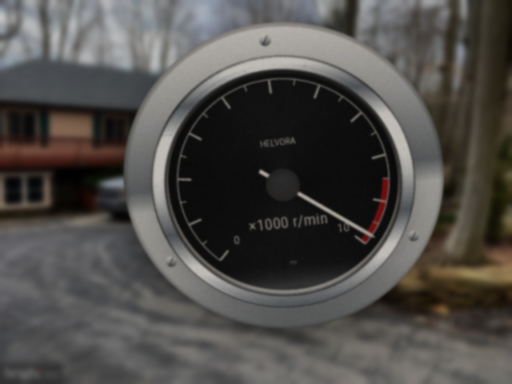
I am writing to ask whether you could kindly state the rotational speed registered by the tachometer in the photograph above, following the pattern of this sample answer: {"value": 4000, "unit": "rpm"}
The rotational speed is {"value": 9750, "unit": "rpm"}
